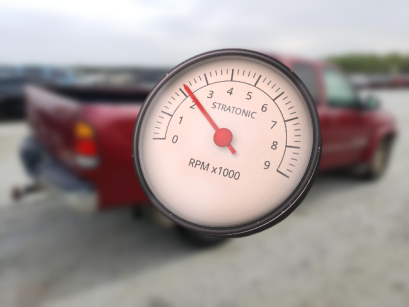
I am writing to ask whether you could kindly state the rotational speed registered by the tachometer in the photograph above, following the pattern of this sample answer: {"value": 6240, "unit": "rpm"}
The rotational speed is {"value": 2200, "unit": "rpm"}
